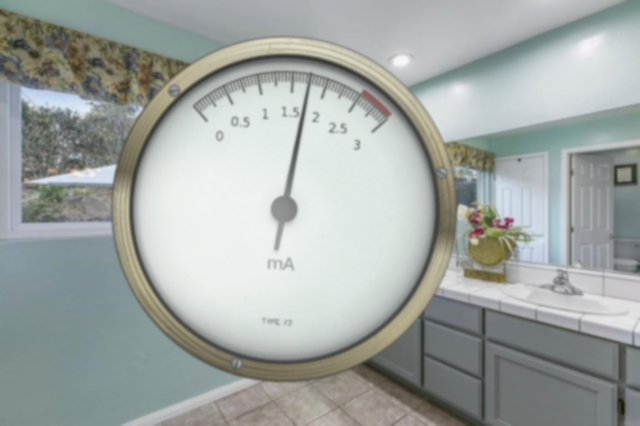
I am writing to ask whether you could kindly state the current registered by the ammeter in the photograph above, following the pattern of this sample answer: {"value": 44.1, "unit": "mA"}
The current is {"value": 1.75, "unit": "mA"}
